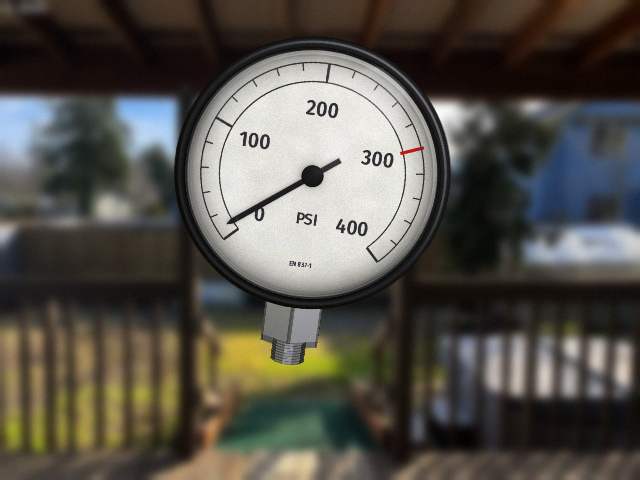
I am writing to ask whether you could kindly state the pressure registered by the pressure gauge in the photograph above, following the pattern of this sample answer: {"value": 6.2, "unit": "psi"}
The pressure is {"value": 10, "unit": "psi"}
